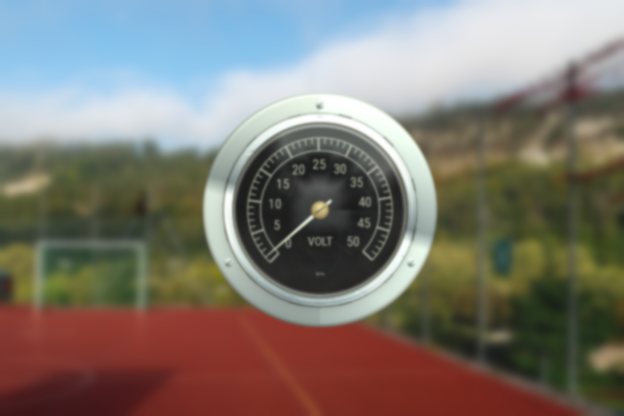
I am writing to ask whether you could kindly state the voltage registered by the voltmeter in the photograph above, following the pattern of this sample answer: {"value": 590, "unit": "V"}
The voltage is {"value": 1, "unit": "V"}
